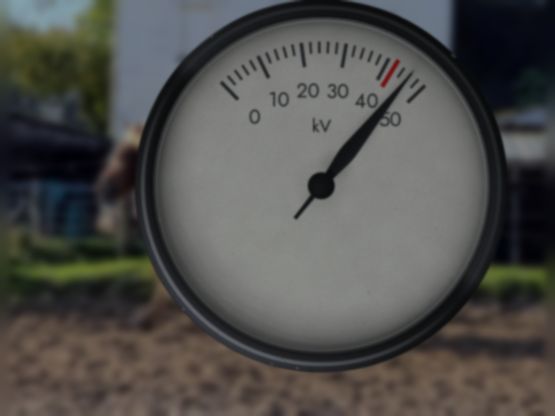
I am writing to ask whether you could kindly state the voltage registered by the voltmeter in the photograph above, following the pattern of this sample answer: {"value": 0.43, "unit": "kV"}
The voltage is {"value": 46, "unit": "kV"}
